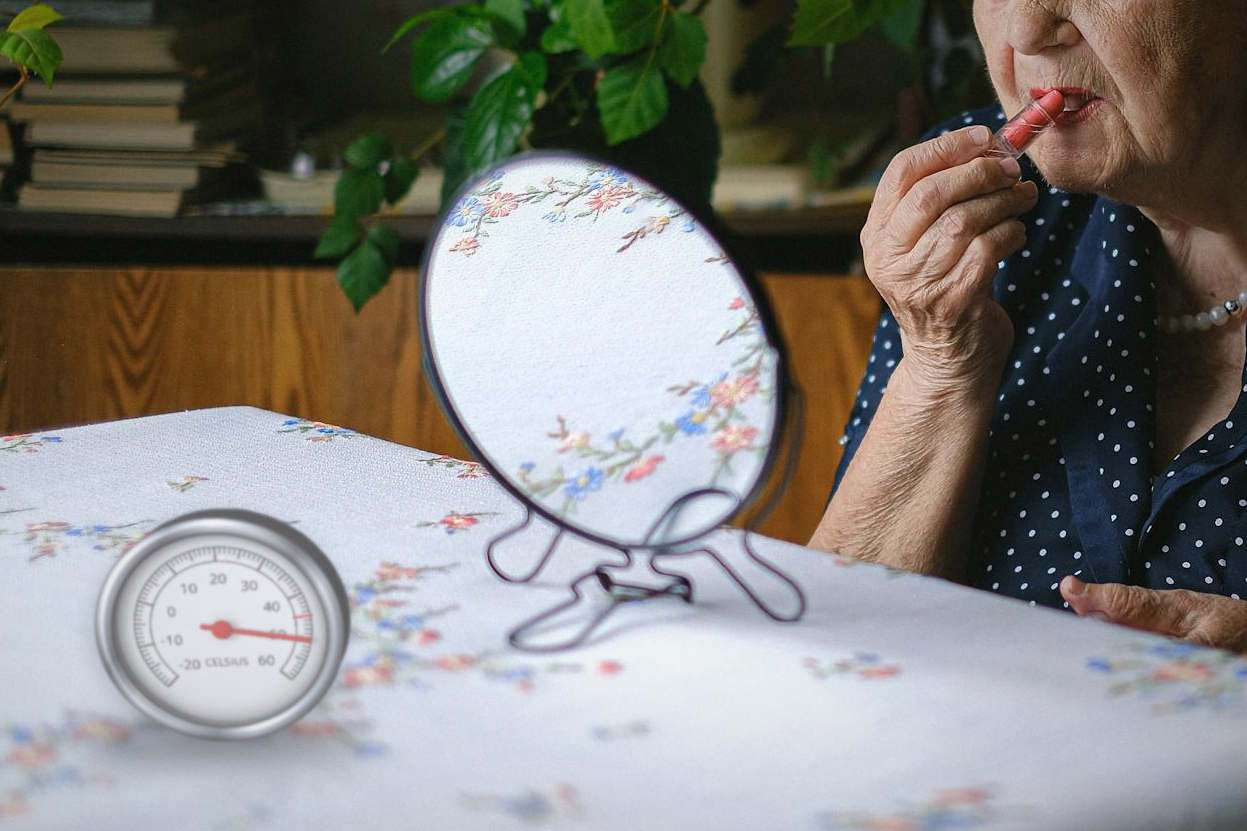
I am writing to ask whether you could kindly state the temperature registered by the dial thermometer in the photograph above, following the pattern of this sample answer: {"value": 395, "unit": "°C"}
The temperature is {"value": 50, "unit": "°C"}
